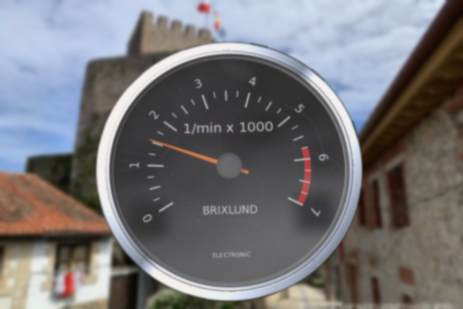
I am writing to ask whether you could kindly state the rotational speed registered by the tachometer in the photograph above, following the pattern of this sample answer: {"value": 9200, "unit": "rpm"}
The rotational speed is {"value": 1500, "unit": "rpm"}
